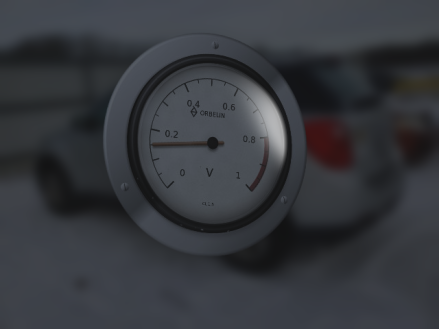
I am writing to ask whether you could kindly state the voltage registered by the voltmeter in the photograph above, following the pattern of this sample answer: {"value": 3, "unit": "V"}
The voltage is {"value": 0.15, "unit": "V"}
